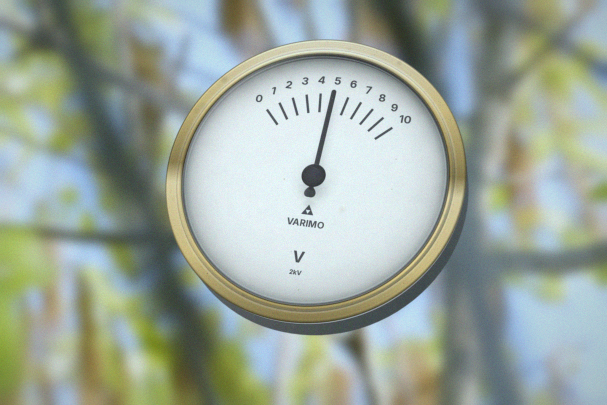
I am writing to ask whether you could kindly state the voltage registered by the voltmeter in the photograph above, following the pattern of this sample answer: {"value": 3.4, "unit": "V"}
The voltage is {"value": 5, "unit": "V"}
